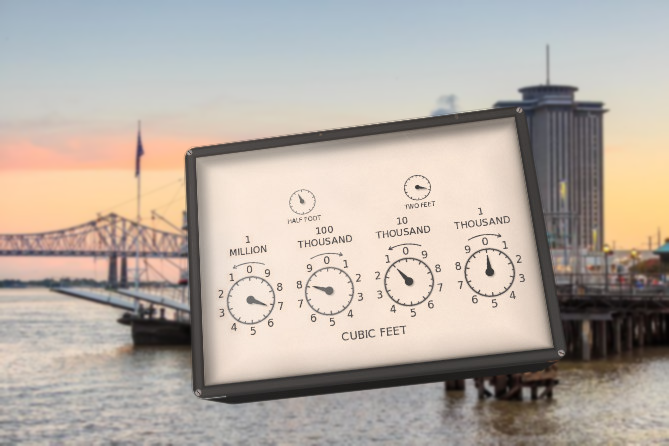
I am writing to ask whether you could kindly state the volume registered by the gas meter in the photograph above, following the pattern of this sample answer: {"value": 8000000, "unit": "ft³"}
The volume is {"value": 681000, "unit": "ft³"}
